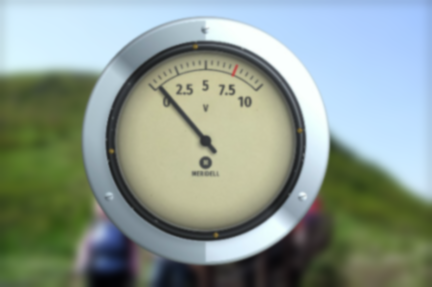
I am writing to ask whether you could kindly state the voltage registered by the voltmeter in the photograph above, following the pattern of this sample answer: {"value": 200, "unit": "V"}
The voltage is {"value": 0.5, "unit": "V"}
